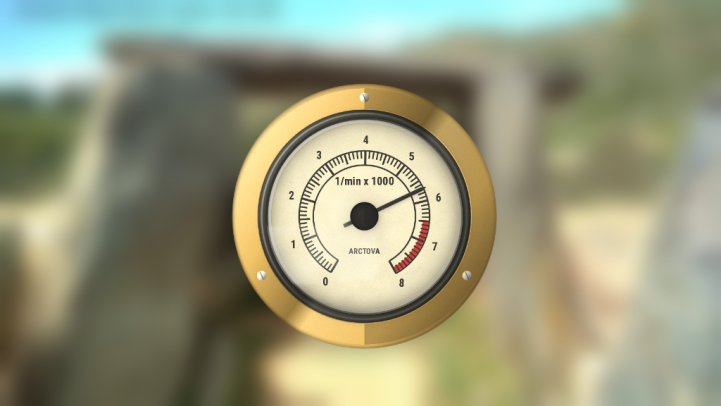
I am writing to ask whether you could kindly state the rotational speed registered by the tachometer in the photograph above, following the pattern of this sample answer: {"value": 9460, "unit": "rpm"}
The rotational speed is {"value": 5700, "unit": "rpm"}
